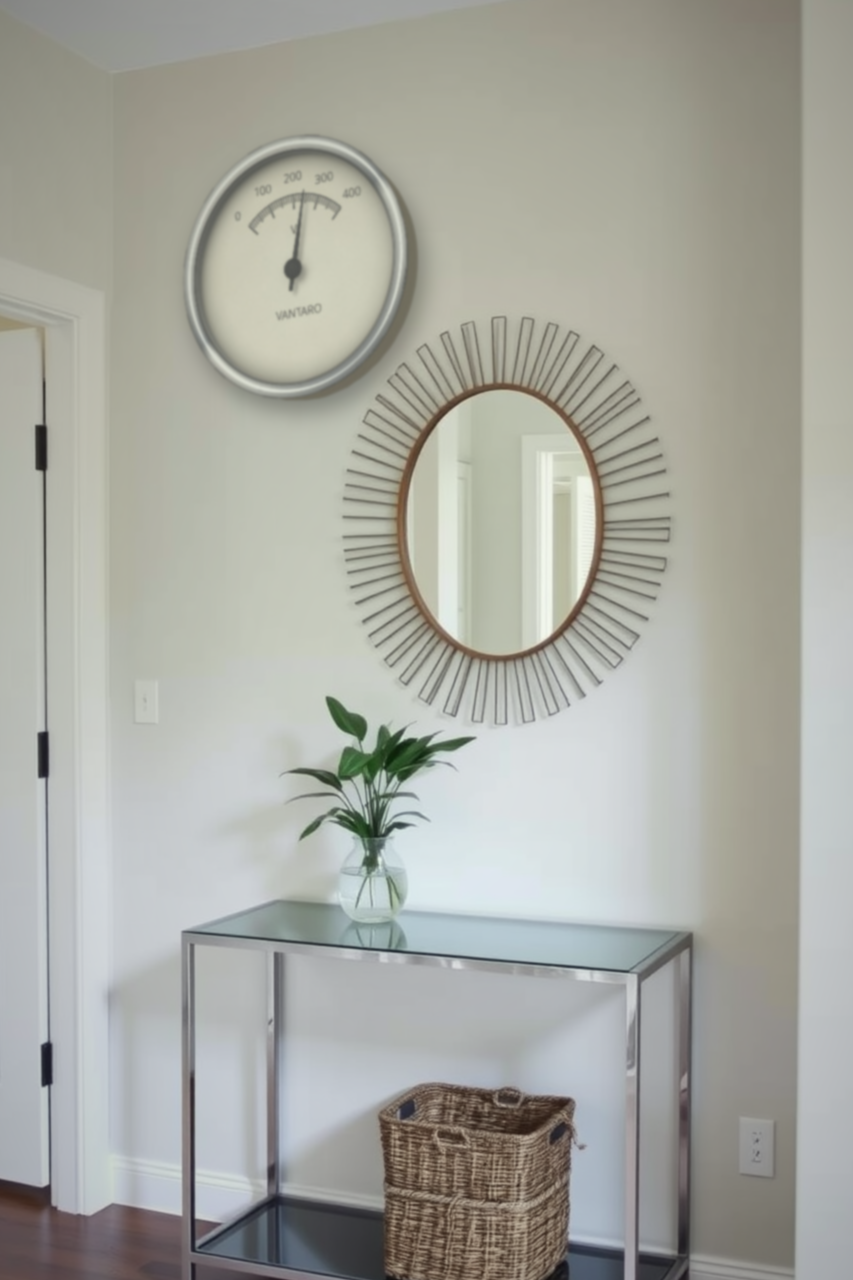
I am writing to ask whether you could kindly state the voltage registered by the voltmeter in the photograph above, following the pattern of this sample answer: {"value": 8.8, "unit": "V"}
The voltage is {"value": 250, "unit": "V"}
